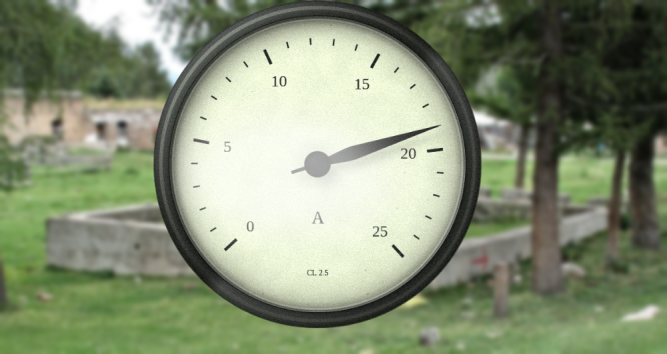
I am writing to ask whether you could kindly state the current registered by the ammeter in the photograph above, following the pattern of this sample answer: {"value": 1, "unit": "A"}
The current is {"value": 19, "unit": "A"}
